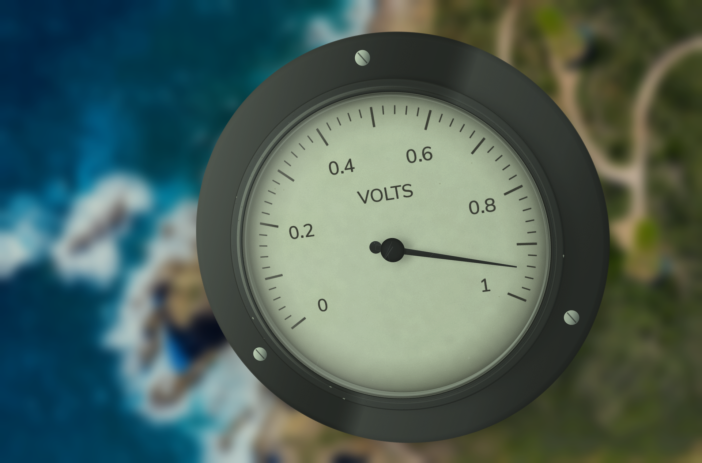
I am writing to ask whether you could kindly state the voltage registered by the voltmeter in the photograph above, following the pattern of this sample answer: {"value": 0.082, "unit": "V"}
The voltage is {"value": 0.94, "unit": "V"}
